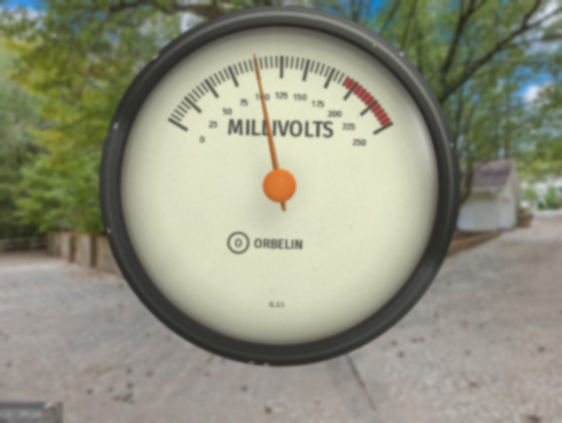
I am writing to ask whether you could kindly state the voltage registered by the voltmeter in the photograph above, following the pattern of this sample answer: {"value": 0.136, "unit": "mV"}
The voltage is {"value": 100, "unit": "mV"}
